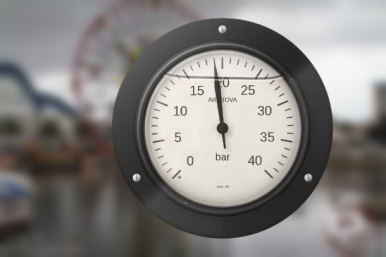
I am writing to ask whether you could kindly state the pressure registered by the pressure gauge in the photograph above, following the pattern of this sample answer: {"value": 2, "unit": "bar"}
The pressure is {"value": 19, "unit": "bar"}
